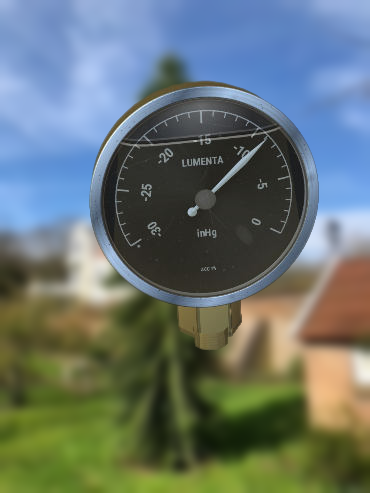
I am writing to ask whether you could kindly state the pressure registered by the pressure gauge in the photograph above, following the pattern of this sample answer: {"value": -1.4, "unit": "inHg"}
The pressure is {"value": -9, "unit": "inHg"}
